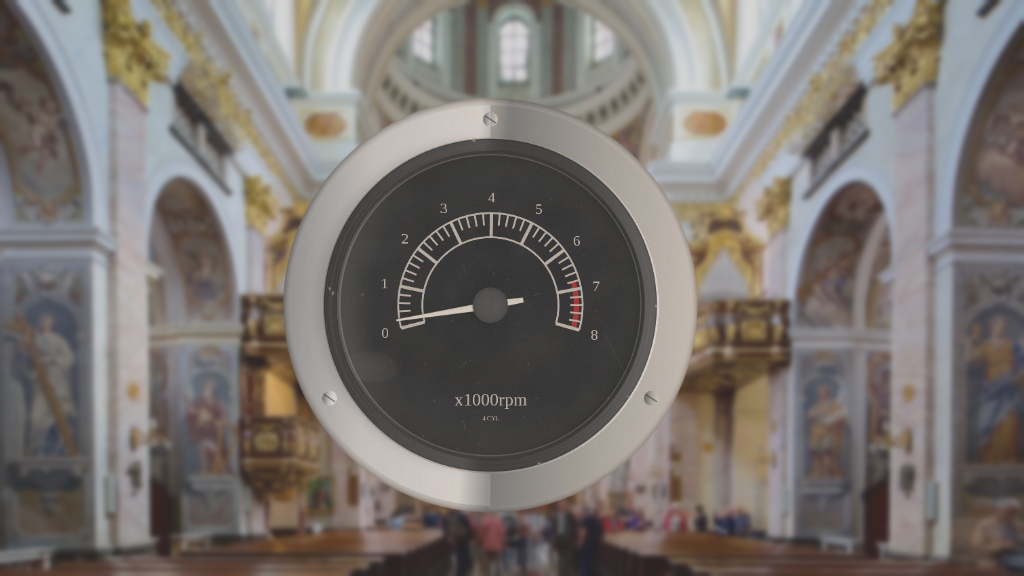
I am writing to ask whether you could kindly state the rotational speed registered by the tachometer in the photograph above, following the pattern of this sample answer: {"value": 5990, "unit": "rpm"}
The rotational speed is {"value": 200, "unit": "rpm"}
